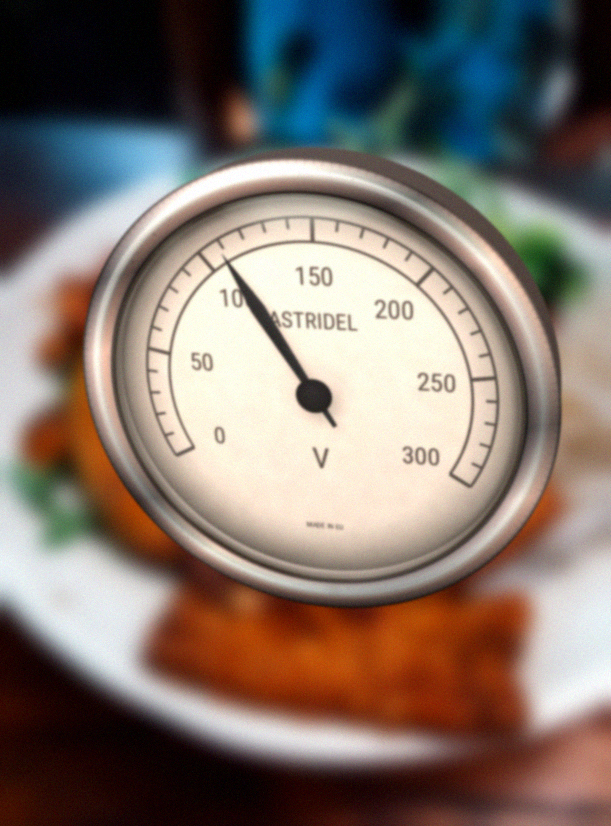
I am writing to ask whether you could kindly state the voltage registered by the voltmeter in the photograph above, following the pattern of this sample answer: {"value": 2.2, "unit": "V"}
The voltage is {"value": 110, "unit": "V"}
